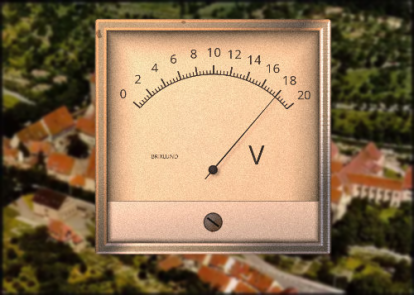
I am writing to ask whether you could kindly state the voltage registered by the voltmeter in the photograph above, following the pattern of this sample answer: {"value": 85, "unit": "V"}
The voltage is {"value": 18, "unit": "V"}
